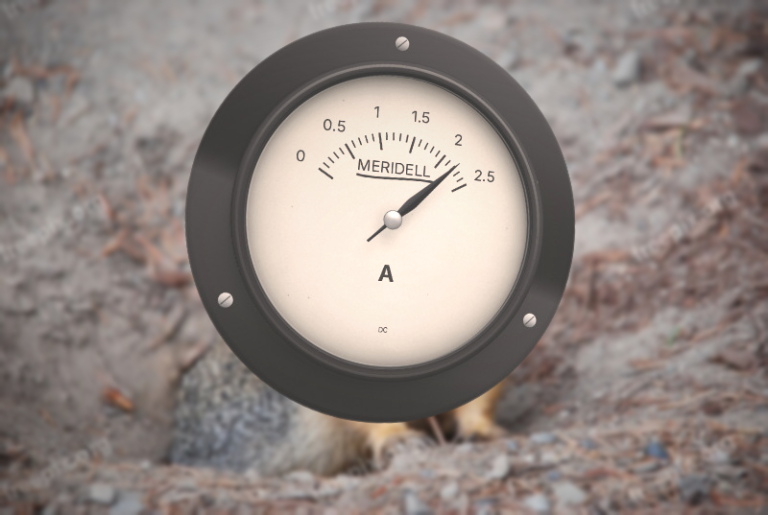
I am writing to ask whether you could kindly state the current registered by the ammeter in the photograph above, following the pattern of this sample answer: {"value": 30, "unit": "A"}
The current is {"value": 2.2, "unit": "A"}
